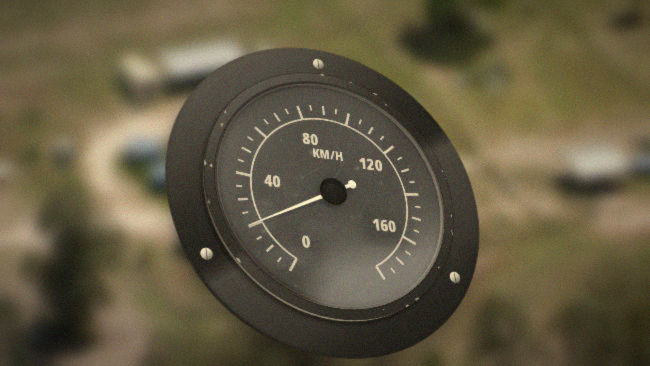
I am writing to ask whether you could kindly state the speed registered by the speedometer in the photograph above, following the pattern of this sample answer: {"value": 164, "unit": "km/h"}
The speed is {"value": 20, "unit": "km/h"}
